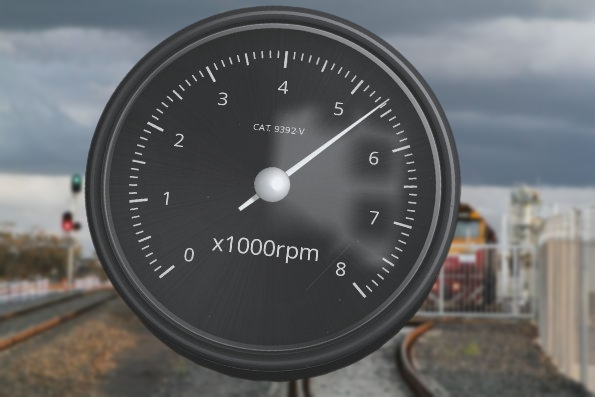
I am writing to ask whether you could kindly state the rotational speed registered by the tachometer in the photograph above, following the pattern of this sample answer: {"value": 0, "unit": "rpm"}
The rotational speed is {"value": 5400, "unit": "rpm"}
